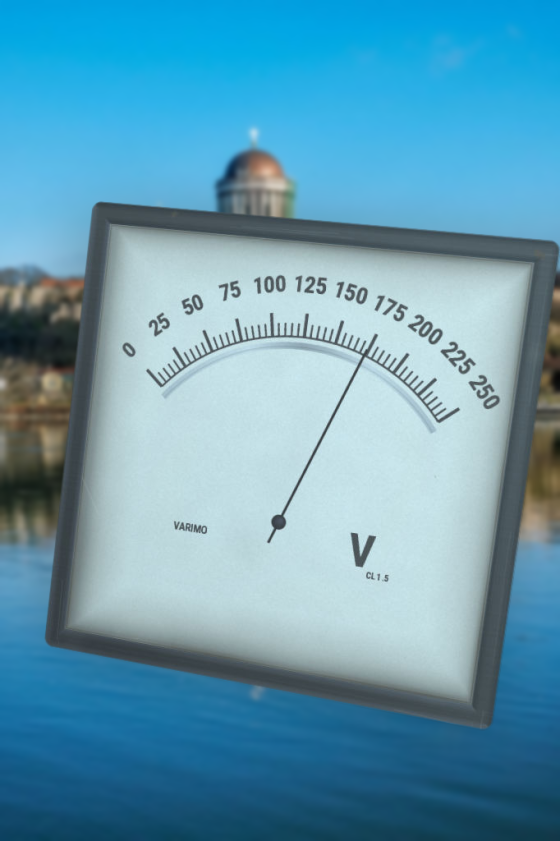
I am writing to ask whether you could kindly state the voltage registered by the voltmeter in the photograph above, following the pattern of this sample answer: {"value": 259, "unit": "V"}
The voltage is {"value": 175, "unit": "V"}
